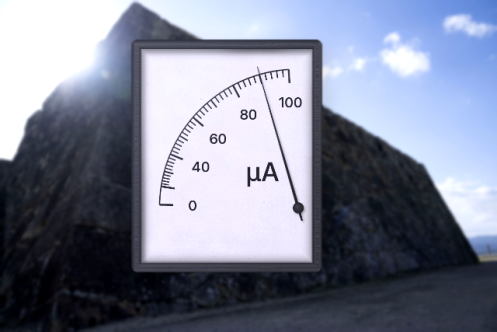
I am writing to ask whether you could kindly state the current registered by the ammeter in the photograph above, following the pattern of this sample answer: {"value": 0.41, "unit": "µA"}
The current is {"value": 90, "unit": "µA"}
